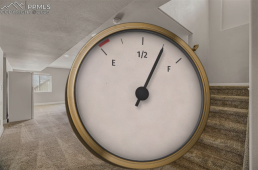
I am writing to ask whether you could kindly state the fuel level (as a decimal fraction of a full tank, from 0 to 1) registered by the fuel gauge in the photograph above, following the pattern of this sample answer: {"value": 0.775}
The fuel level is {"value": 0.75}
